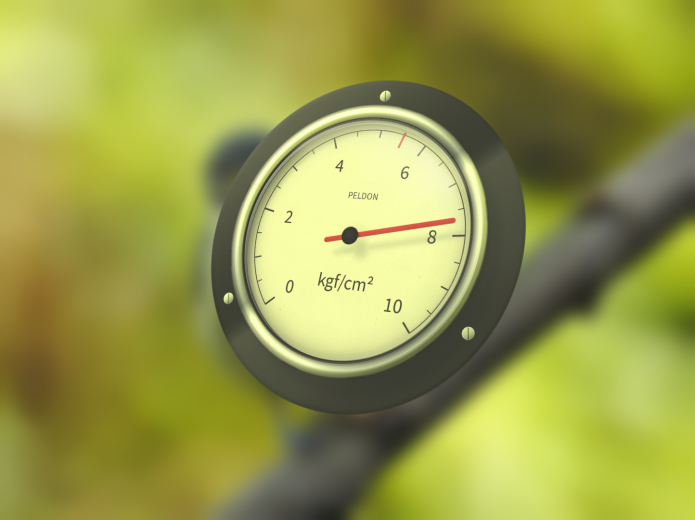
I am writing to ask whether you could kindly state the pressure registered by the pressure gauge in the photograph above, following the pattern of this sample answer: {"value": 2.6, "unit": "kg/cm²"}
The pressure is {"value": 7.75, "unit": "kg/cm²"}
